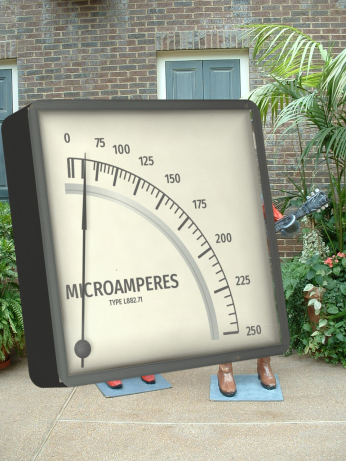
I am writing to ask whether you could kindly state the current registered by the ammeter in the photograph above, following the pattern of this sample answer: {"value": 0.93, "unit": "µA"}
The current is {"value": 50, "unit": "µA"}
